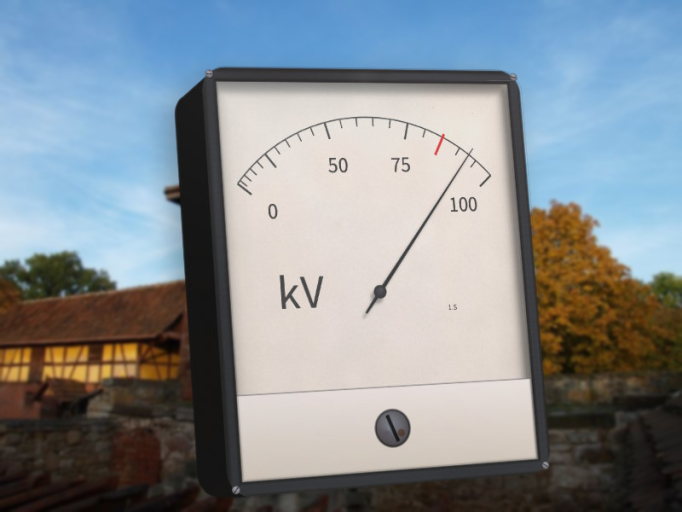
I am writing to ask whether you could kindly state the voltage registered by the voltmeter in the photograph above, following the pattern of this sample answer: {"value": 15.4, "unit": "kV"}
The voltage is {"value": 92.5, "unit": "kV"}
